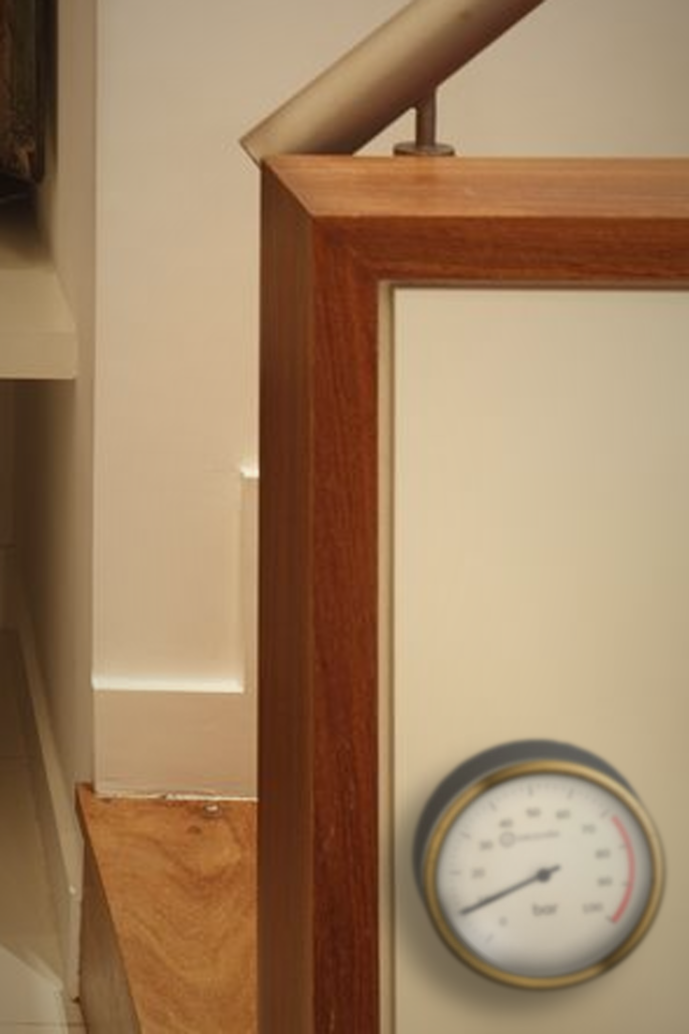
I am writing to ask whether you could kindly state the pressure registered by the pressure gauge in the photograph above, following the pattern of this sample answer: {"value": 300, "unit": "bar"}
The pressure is {"value": 10, "unit": "bar"}
